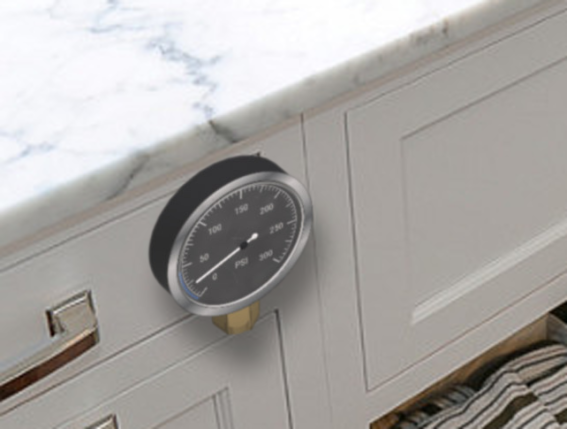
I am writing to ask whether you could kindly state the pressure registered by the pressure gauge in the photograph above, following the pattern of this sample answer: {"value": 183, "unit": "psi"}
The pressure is {"value": 25, "unit": "psi"}
